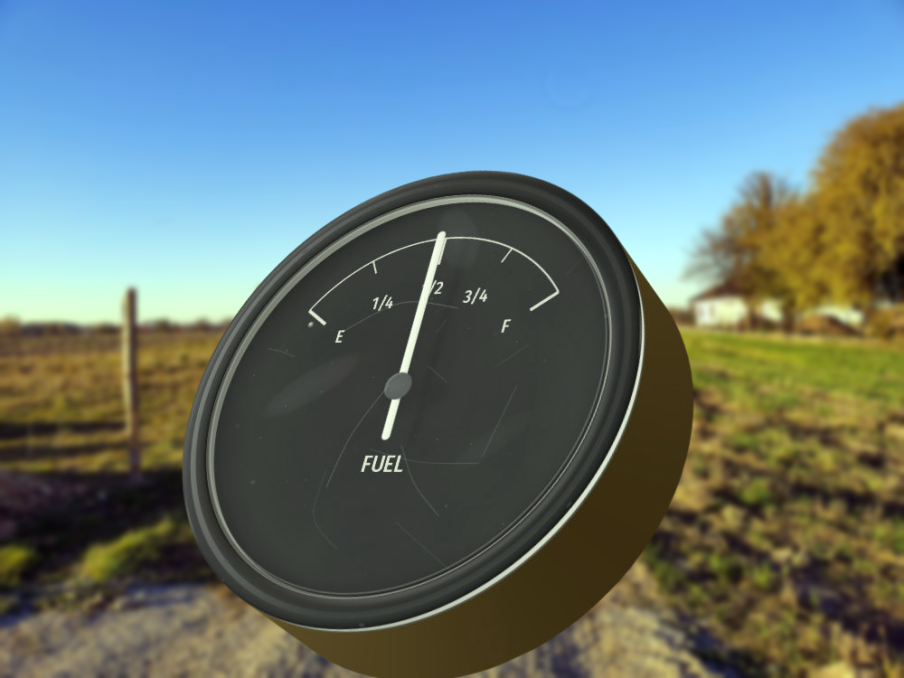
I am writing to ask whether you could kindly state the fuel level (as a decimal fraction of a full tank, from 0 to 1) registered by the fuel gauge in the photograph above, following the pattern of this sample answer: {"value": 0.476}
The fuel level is {"value": 0.5}
